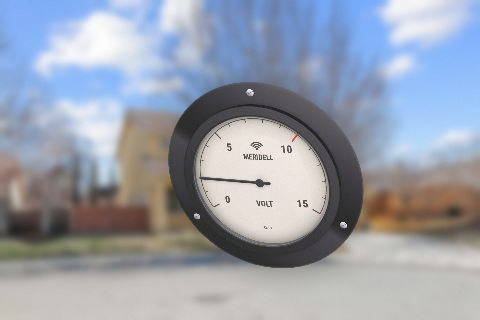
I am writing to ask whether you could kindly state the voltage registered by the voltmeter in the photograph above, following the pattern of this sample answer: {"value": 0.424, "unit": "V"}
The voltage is {"value": 2, "unit": "V"}
